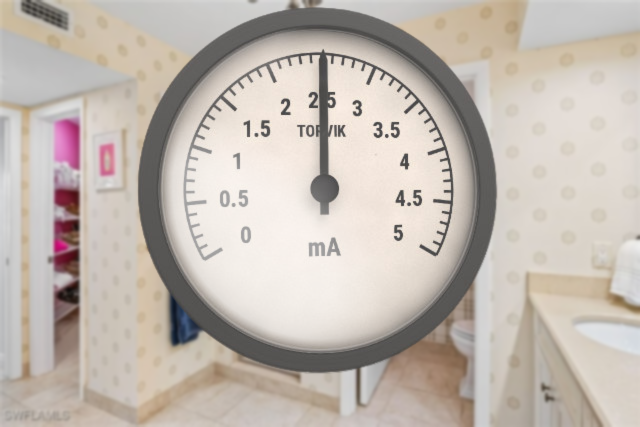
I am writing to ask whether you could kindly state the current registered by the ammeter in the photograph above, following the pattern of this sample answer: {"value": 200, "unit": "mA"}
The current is {"value": 2.5, "unit": "mA"}
